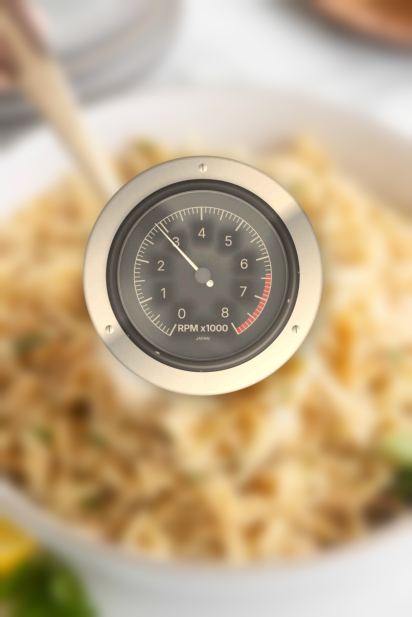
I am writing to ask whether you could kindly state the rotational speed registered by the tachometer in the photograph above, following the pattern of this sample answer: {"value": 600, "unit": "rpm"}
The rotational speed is {"value": 2900, "unit": "rpm"}
